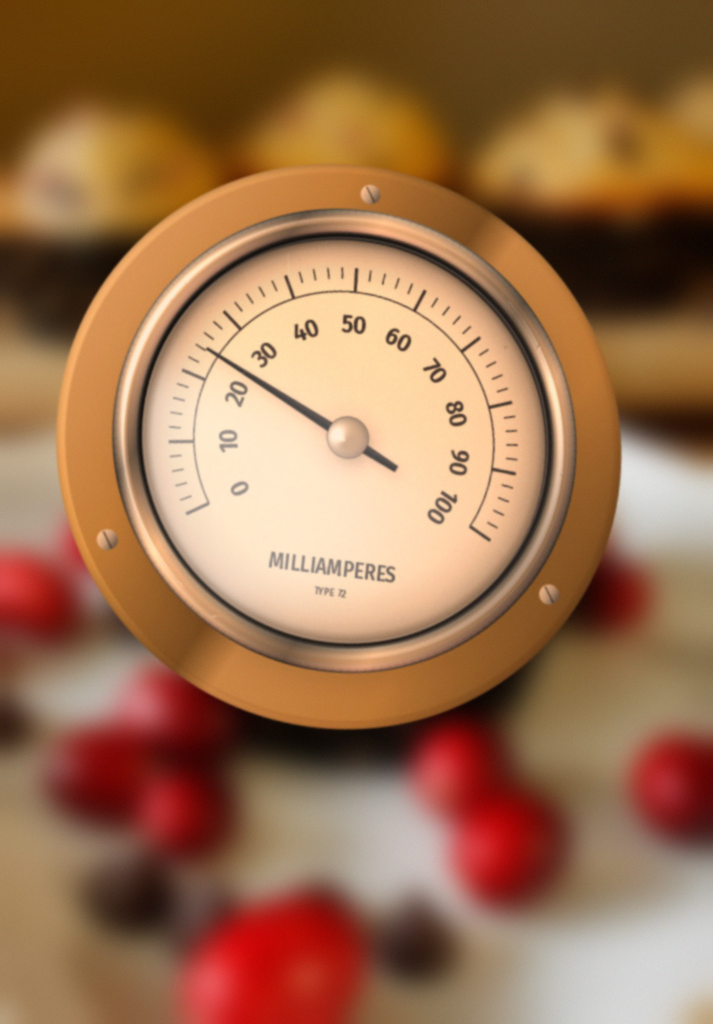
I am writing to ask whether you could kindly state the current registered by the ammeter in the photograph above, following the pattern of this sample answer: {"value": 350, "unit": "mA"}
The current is {"value": 24, "unit": "mA"}
